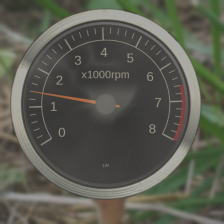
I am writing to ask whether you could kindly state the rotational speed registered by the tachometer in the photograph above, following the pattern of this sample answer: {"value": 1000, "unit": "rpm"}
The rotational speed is {"value": 1400, "unit": "rpm"}
